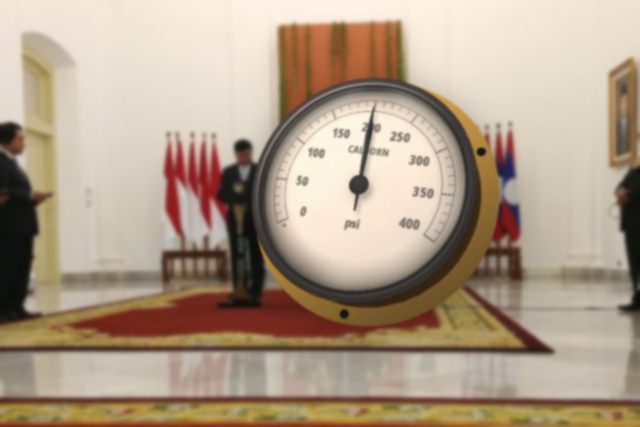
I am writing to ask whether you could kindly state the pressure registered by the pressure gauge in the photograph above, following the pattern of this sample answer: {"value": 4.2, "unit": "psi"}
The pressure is {"value": 200, "unit": "psi"}
